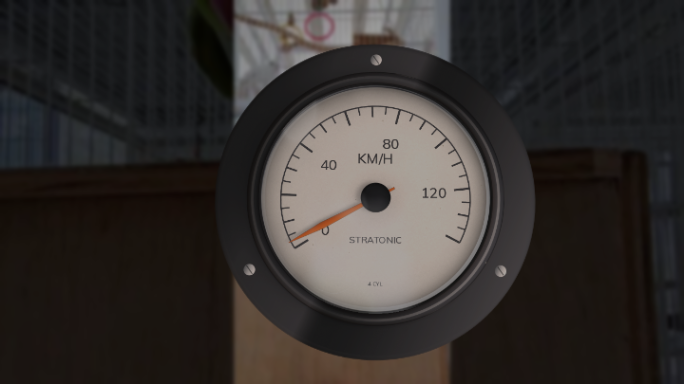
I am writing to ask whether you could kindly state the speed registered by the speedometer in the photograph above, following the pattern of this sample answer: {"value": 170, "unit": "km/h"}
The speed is {"value": 2.5, "unit": "km/h"}
